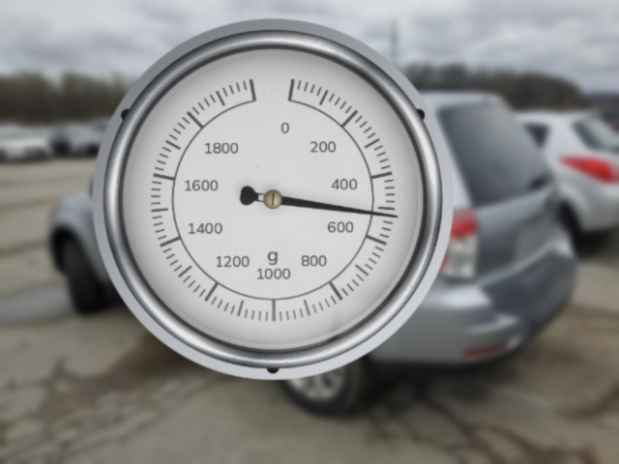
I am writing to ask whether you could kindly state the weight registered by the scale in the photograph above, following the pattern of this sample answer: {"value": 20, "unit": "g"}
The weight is {"value": 520, "unit": "g"}
